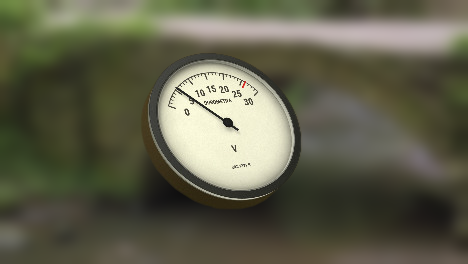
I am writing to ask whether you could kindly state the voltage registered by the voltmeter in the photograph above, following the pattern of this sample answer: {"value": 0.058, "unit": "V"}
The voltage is {"value": 5, "unit": "V"}
